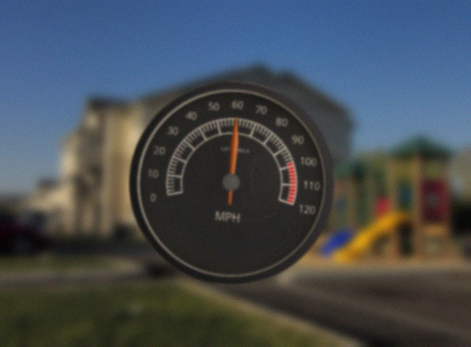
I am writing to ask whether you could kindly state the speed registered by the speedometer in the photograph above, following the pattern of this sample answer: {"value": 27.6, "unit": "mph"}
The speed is {"value": 60, "unit": "mph"}
